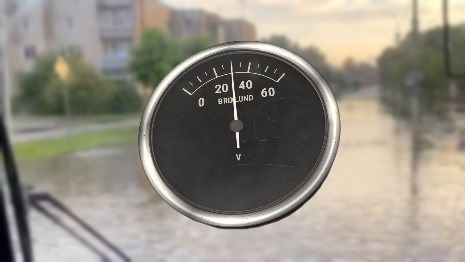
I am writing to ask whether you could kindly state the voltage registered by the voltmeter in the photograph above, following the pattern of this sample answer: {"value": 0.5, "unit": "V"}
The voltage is {"value": 30, "unit": "V"}
